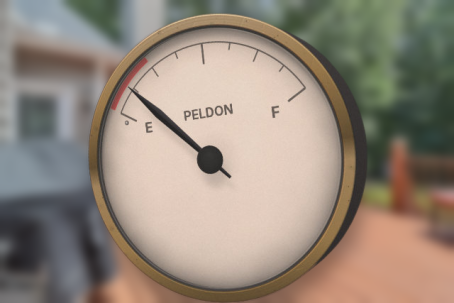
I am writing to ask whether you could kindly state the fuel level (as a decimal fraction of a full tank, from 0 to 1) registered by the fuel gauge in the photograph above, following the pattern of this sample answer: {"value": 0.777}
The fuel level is {"value": 0.125}
